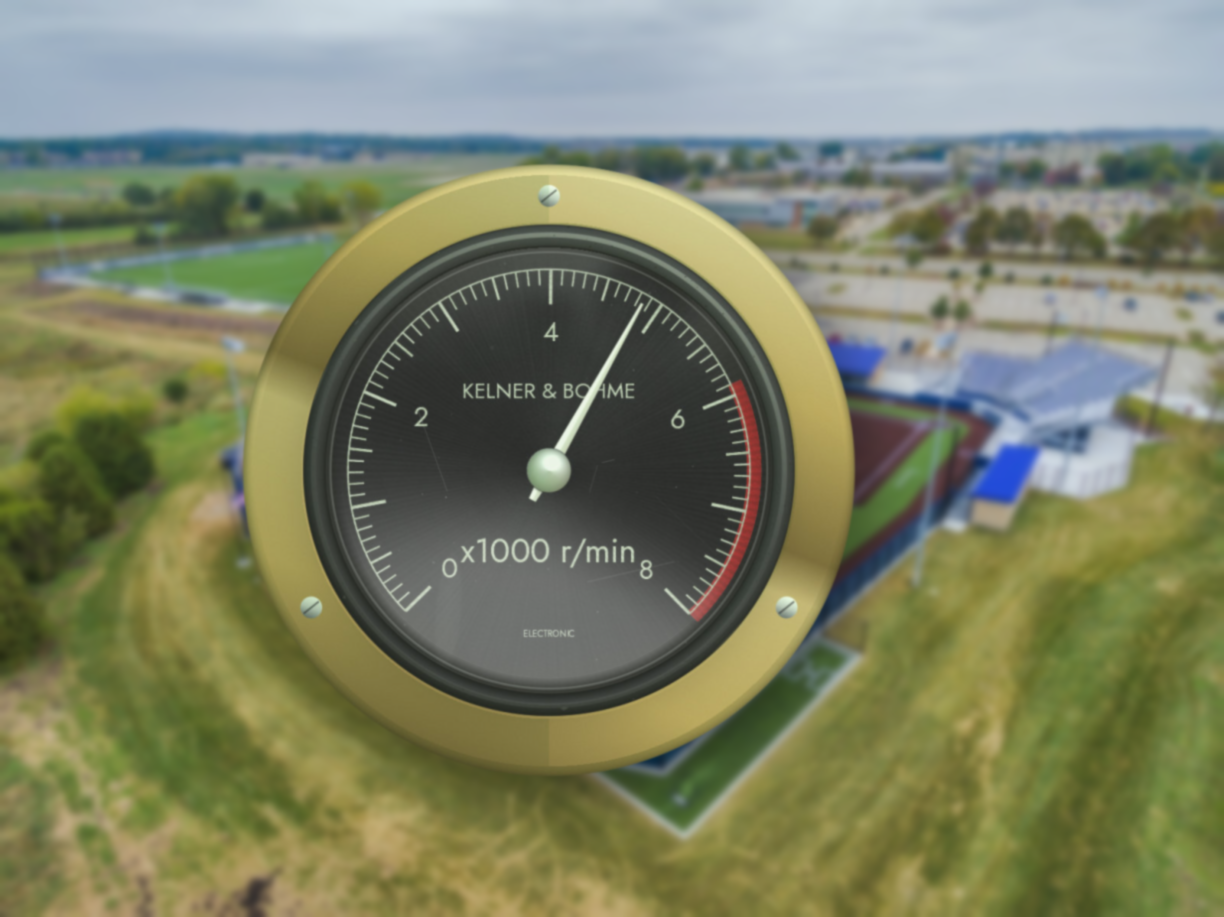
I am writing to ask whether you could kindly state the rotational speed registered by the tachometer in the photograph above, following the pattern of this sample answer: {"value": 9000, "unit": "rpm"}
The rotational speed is {"value": 4850, "unit": "rpm"}
